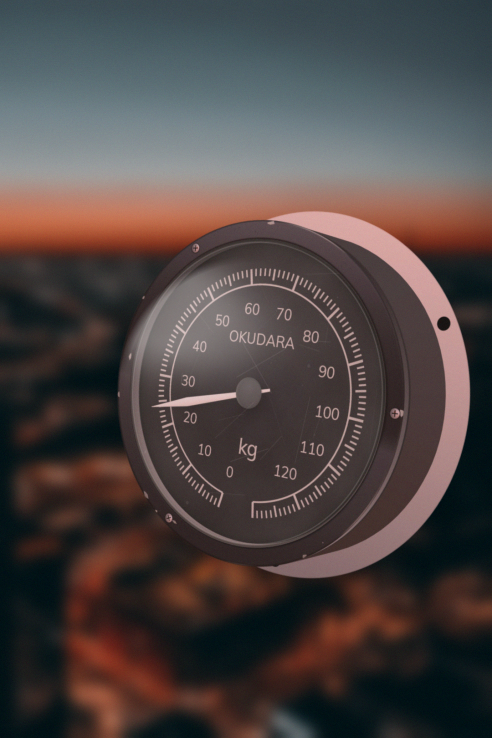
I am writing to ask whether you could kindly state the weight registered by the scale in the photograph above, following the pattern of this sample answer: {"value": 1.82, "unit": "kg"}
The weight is {"value": 24, "unit": "kg"}
